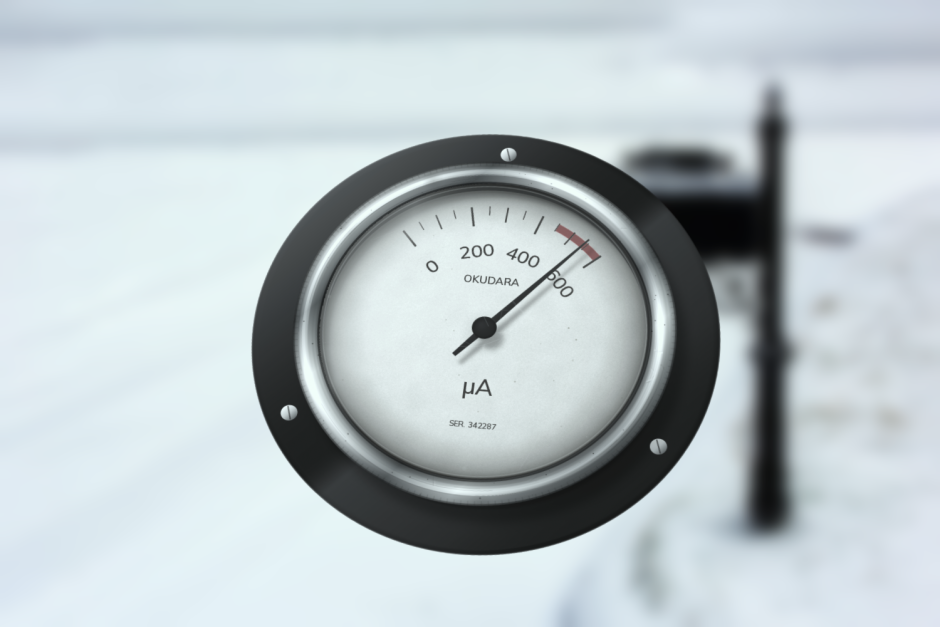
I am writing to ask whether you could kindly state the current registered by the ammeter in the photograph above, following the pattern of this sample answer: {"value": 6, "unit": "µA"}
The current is {"value": 550, "unit": "µA"}
